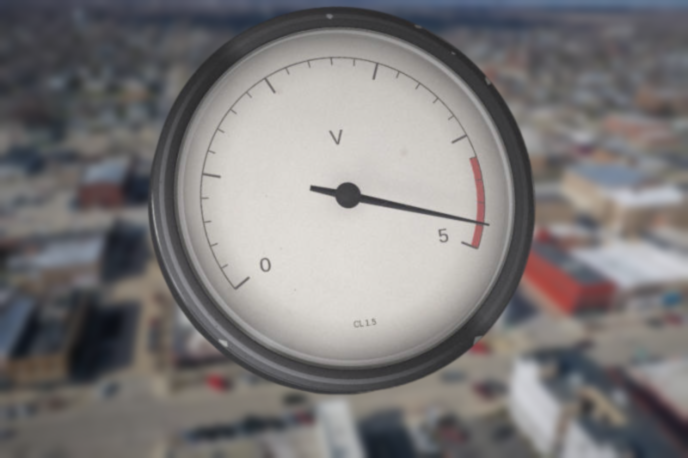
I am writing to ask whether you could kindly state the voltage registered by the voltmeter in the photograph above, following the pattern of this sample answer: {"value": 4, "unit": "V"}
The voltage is {"value": 4.8, "unit": "V"}
